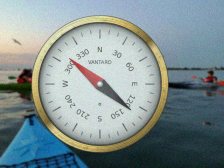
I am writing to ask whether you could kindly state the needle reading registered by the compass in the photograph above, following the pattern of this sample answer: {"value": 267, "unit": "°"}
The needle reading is {"value": 310, "unit": "°"}
